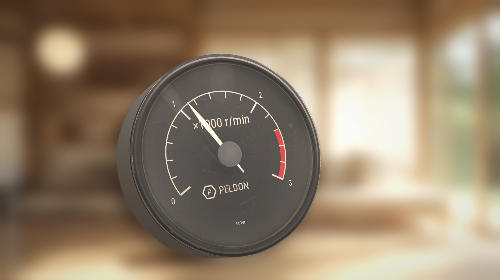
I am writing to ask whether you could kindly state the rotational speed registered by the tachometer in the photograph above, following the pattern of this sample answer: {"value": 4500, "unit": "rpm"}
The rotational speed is {"value": 1100, "unit": "rpm"}
